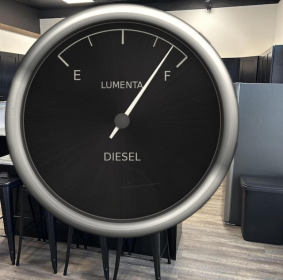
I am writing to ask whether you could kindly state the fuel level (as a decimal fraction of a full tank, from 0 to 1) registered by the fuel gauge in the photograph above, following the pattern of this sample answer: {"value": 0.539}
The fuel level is {"value": 0.875}
